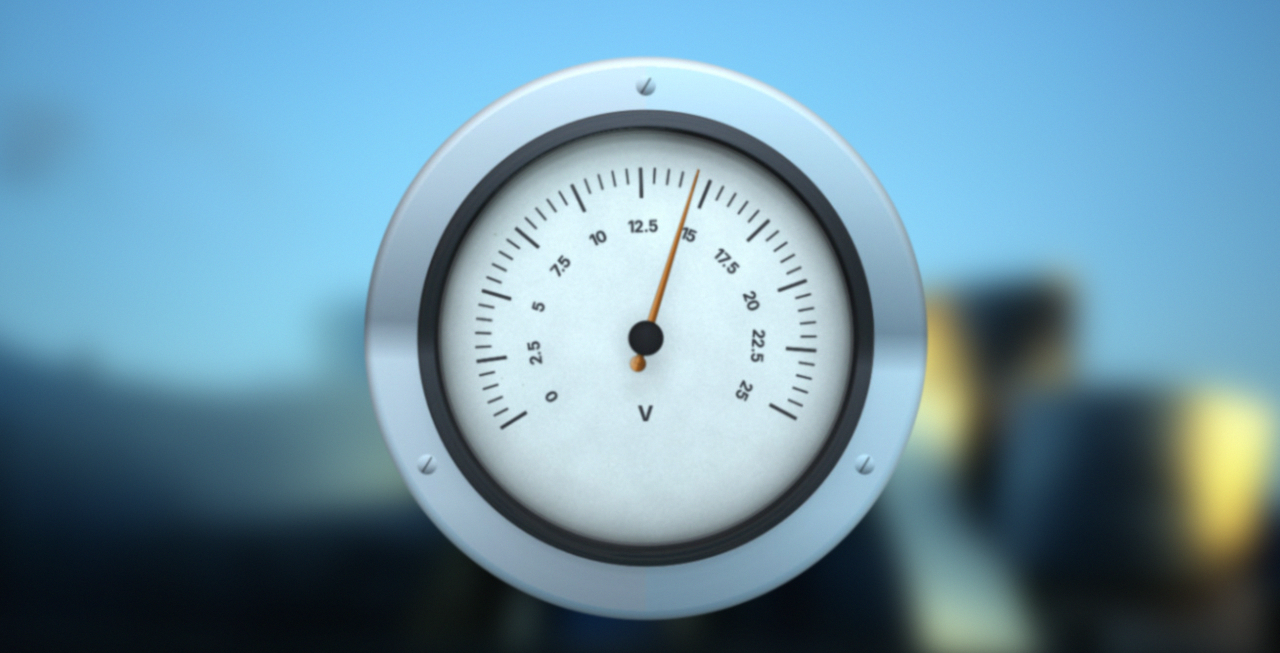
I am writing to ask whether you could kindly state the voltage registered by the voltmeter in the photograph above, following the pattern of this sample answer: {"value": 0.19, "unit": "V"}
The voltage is {"value": 14.5, "unit": "V"}
